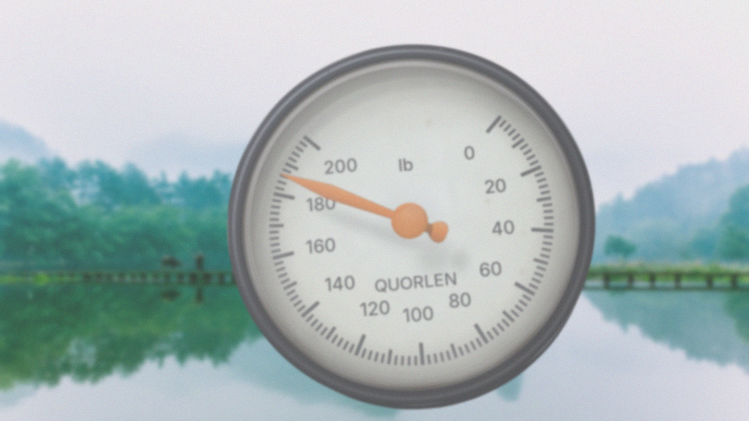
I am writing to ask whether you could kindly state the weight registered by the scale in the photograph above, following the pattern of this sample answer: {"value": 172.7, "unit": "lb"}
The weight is {"value": 186, "unit": "lb"}
